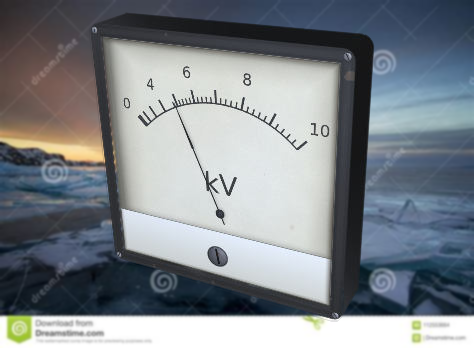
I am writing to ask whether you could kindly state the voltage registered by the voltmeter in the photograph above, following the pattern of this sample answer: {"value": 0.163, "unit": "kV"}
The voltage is {"value": 5, "unit": "kV"}
